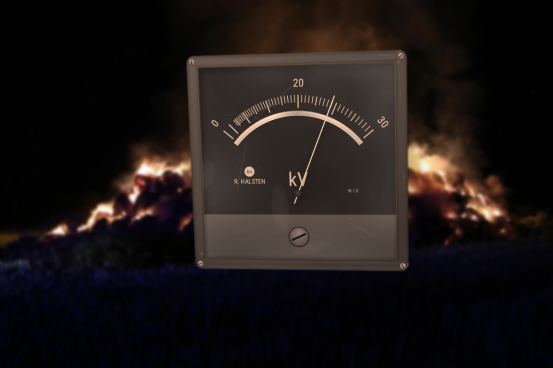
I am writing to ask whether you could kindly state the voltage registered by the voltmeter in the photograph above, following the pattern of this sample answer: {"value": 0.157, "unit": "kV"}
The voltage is {"value": 24.5, "unit": "kV"}
